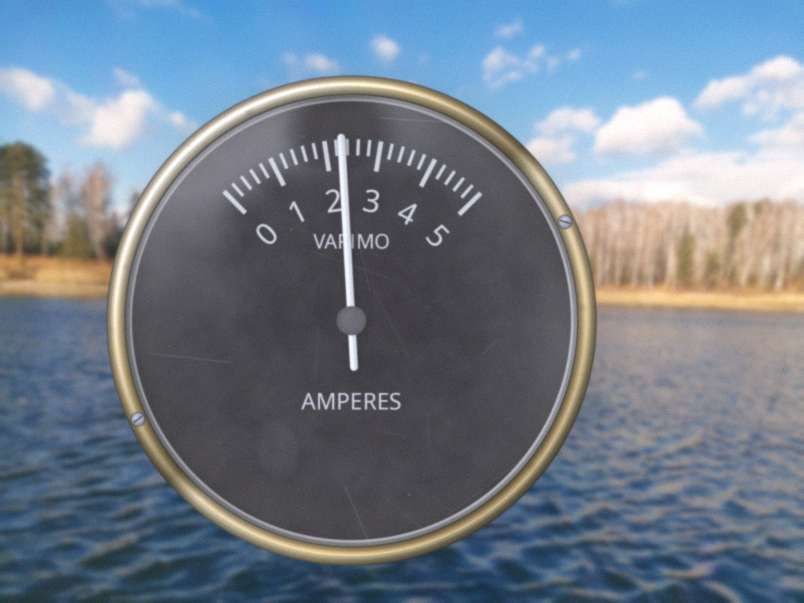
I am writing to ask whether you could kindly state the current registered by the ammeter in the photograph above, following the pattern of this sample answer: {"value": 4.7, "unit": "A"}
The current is {"value": 2.3, "unit": "A"}
